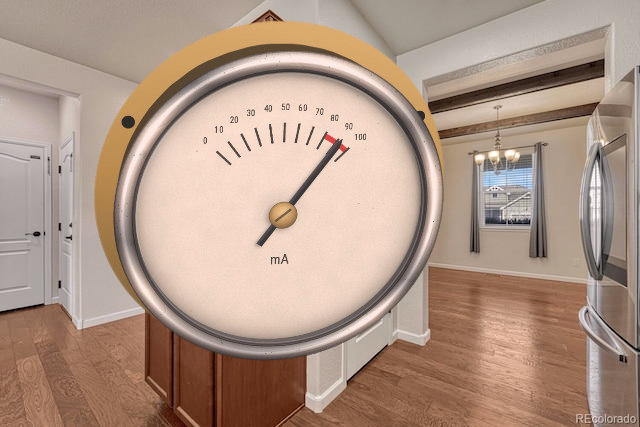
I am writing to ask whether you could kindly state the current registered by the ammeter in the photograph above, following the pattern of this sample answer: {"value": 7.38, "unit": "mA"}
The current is {"value": 90, "unit": "mA"}
